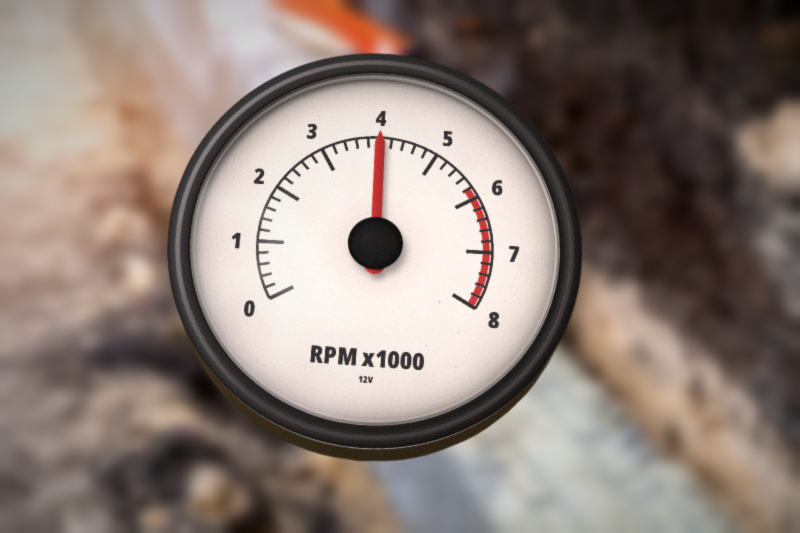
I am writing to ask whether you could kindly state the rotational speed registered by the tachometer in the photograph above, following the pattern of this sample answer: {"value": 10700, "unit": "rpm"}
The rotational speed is {"value": 4000, "unit": "rpm"}
